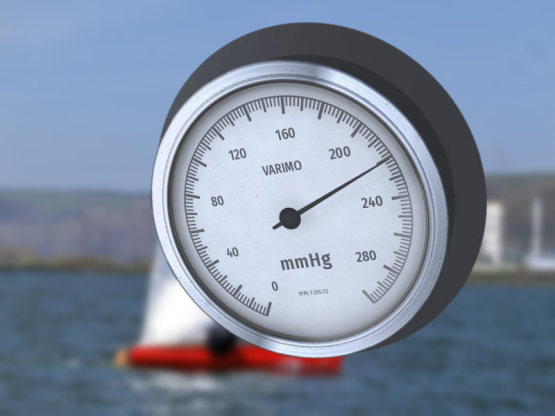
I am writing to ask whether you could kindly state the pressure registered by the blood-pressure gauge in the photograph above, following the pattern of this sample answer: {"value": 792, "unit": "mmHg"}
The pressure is {"value": 220, "unit": "mmHg"}
